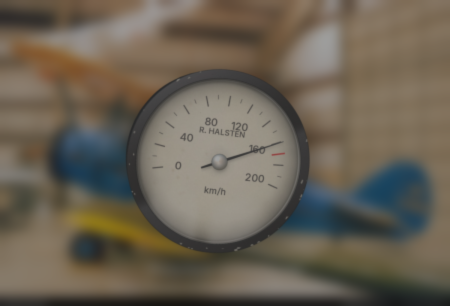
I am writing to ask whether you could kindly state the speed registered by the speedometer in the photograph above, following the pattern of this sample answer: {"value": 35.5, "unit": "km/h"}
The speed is {"value": 160, "unit": "km/h"}
